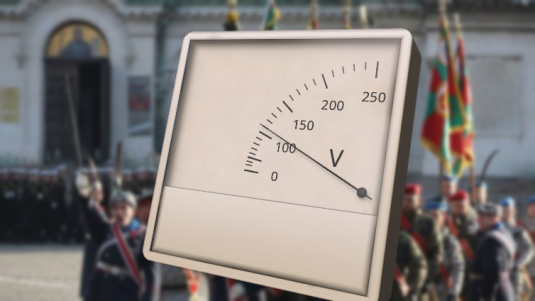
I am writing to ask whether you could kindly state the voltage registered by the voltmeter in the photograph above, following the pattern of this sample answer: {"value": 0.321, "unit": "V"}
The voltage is {"value": 110, "unit": "V"}
